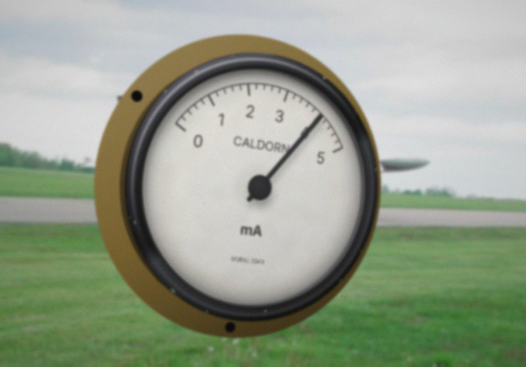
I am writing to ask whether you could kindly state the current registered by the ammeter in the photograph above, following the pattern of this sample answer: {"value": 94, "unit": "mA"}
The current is {"value": 4, "unit": "mA"}
